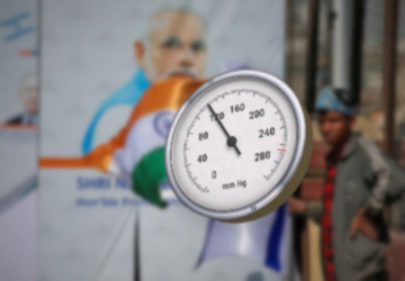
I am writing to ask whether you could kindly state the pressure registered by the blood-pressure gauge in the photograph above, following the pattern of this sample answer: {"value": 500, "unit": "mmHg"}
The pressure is {"value": 120, "unit": "mmHg"}
